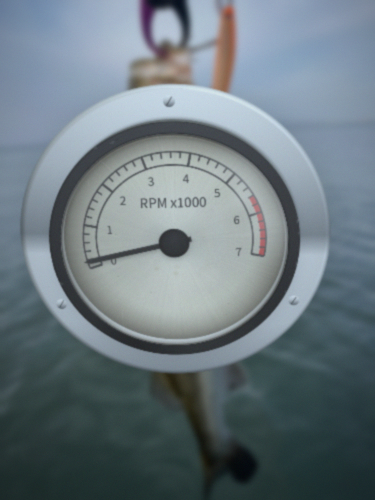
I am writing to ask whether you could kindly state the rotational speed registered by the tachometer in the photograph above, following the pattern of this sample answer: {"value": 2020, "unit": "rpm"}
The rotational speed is {"value": 200, "unit": "rpm"}
